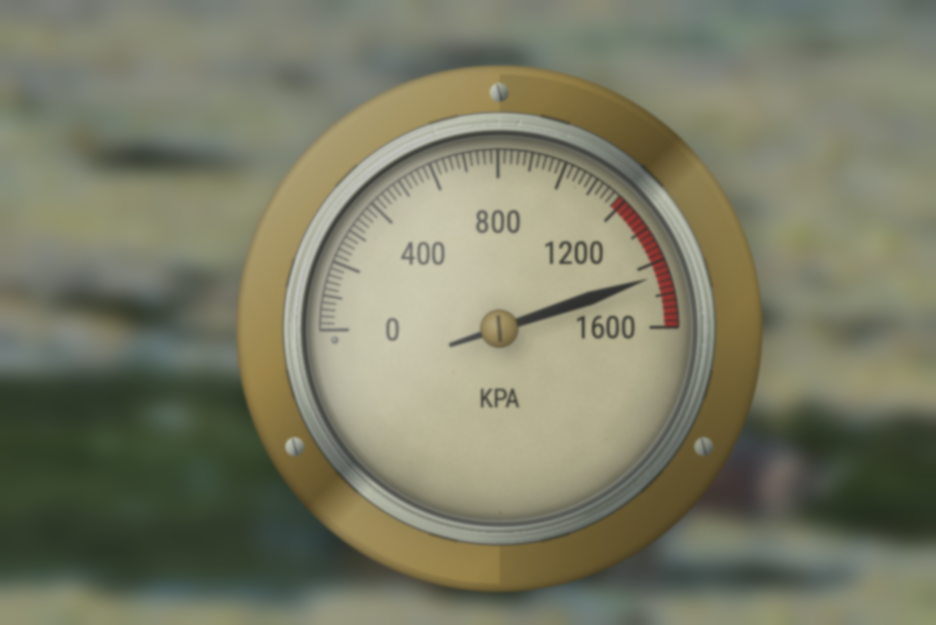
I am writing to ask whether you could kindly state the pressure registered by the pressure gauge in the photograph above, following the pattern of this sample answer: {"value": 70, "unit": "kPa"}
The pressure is {"value": 1440, "unit": "kPa"}
